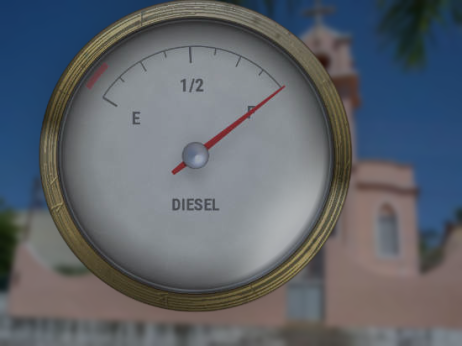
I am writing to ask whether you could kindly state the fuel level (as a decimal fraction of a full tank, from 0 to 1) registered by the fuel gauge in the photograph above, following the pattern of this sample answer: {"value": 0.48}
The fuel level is {"value": 1}
